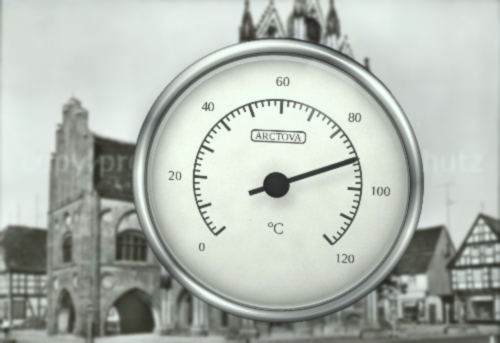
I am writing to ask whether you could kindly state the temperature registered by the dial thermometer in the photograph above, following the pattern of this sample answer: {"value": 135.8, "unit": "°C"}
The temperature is {"value": 90, "unit": "°C"}
